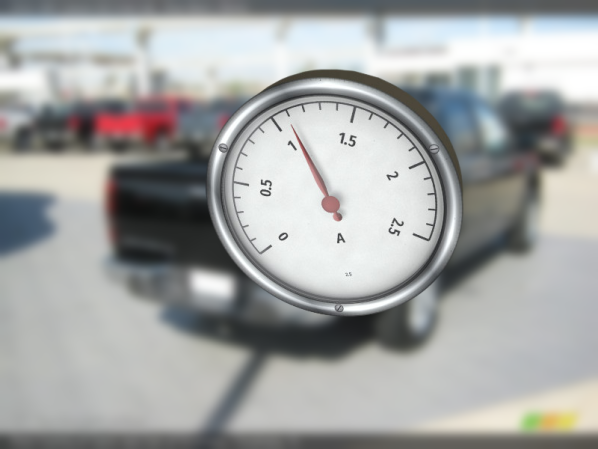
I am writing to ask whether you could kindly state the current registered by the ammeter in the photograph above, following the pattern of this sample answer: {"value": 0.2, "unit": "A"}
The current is {"value": 1.1, "unit": "A"}
